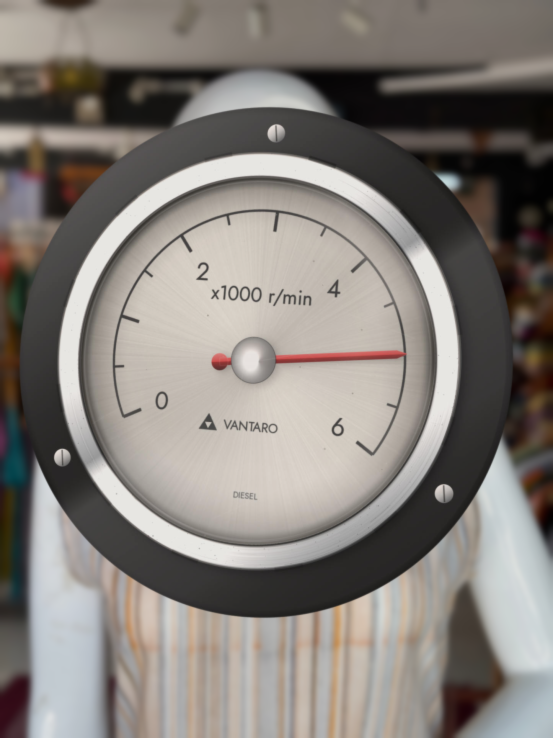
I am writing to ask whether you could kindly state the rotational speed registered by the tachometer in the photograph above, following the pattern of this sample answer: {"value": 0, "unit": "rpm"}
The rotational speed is {"value": 5000, "unit": "rpm"}
